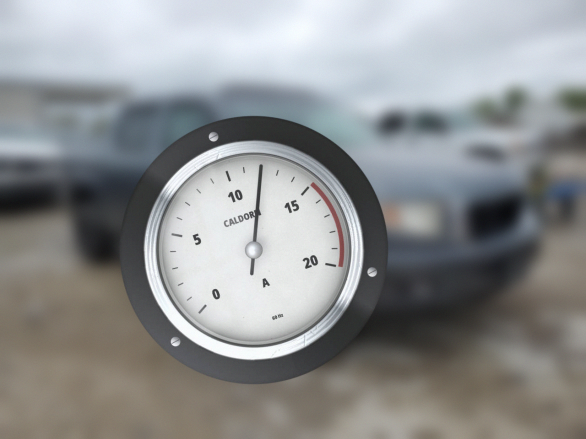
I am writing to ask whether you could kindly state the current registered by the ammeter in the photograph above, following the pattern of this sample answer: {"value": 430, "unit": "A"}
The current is {"value": 12, "unit": "A"}
